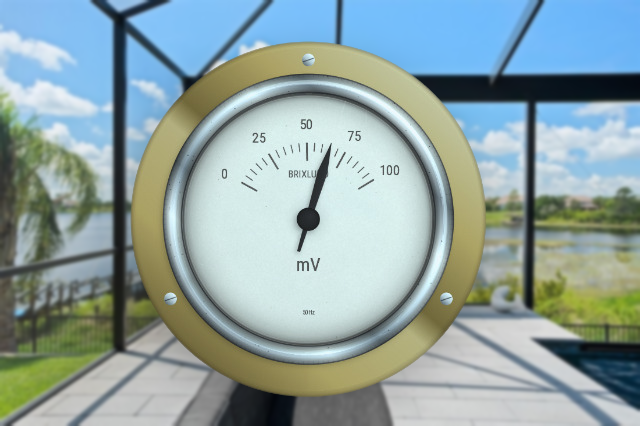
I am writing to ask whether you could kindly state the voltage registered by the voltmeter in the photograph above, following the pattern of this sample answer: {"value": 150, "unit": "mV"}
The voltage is {"value": 65, "unit": "mV"}
